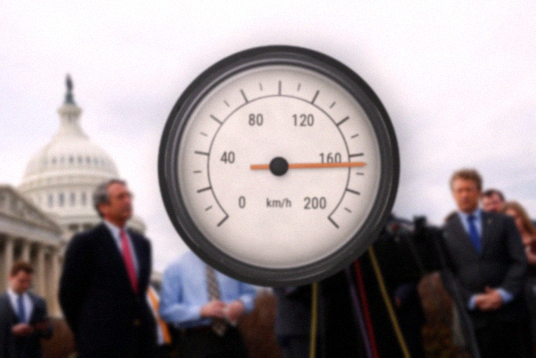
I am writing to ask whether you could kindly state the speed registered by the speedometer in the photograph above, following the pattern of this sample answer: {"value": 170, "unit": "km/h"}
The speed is {"value": 165, "unit": "km/h"}
